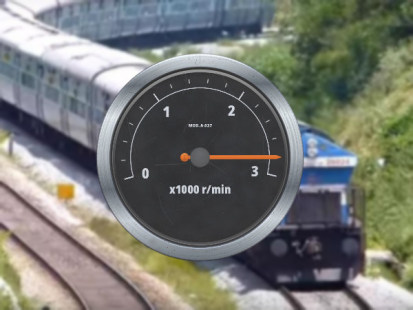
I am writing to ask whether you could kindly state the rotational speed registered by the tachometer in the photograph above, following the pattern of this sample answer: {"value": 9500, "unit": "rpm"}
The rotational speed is {"value": 2800, "unit": "rpm"}
